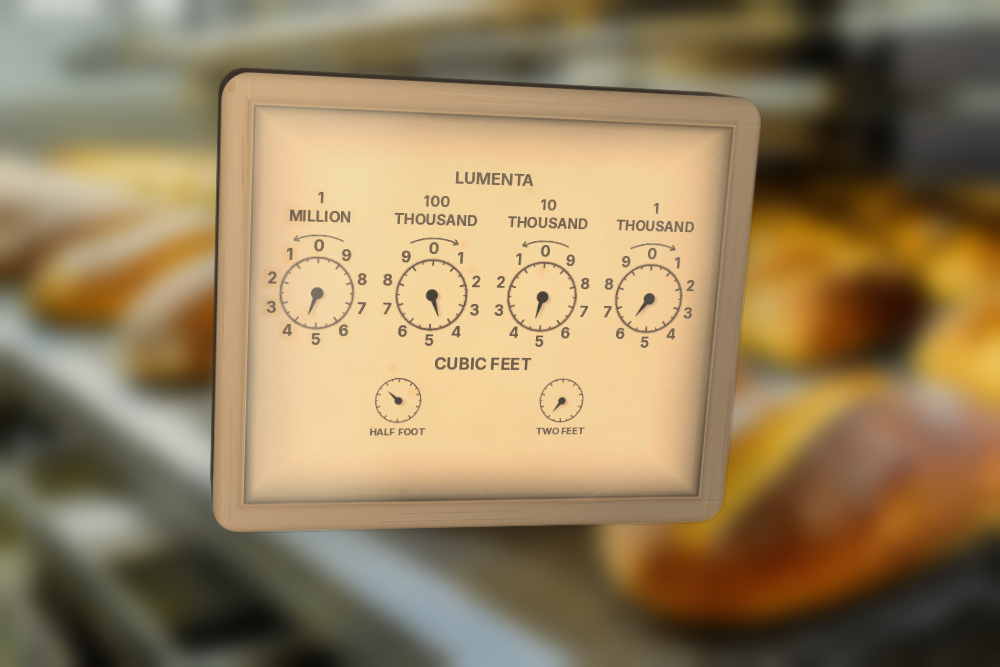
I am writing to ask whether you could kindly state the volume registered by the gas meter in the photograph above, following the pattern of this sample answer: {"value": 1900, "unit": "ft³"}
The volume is {"value": 444600, "unit": "ft³"}
